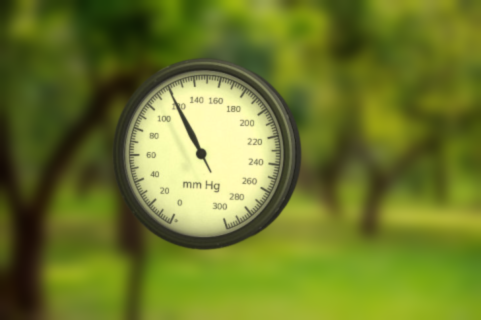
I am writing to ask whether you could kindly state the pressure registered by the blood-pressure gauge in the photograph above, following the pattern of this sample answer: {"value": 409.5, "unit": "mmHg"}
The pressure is {"value": 120, "unit": "mmHg"}
